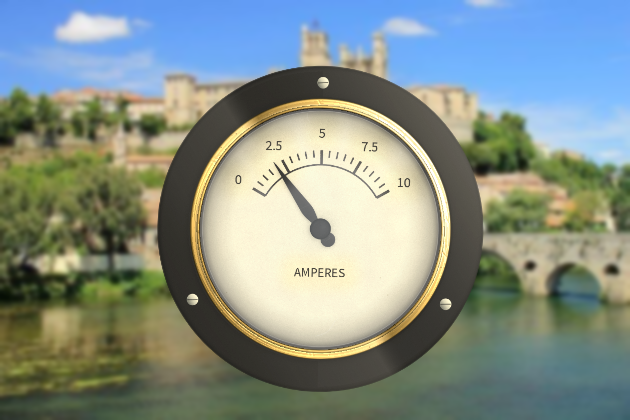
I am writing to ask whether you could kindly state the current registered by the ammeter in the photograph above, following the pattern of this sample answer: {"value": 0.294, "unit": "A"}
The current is {"value": 2, "unit": "A"}
